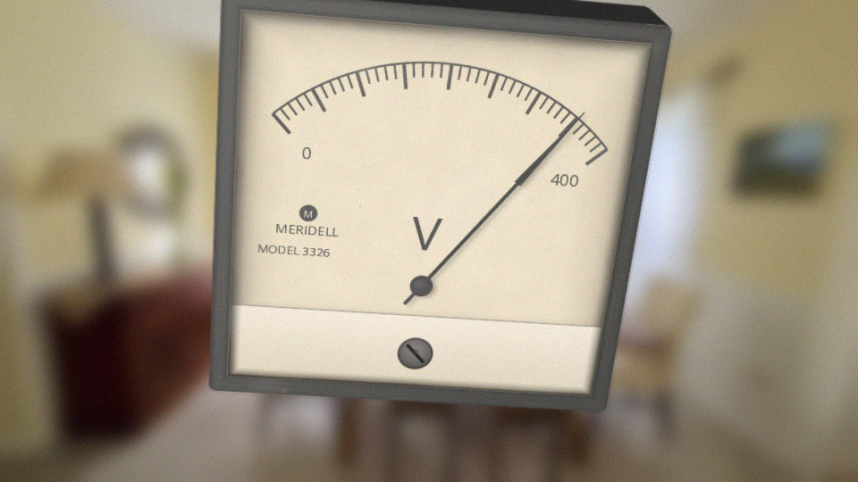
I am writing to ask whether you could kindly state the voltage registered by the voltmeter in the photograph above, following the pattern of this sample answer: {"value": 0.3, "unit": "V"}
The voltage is {"value": 350, "unit": "V"}
